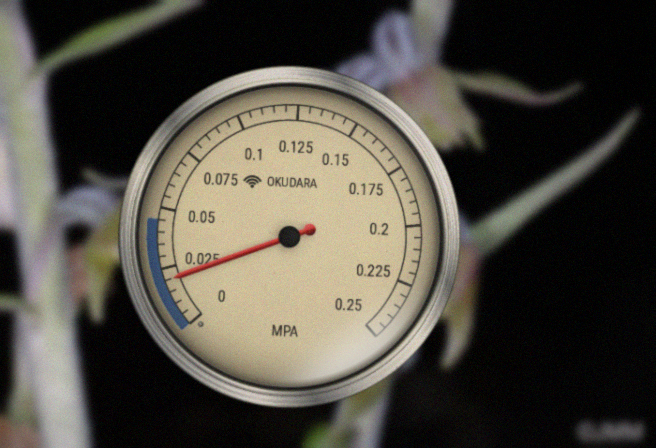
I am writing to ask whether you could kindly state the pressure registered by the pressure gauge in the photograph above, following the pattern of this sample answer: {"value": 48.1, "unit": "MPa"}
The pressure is {"value": 0.02, "unit": "MPa"}
